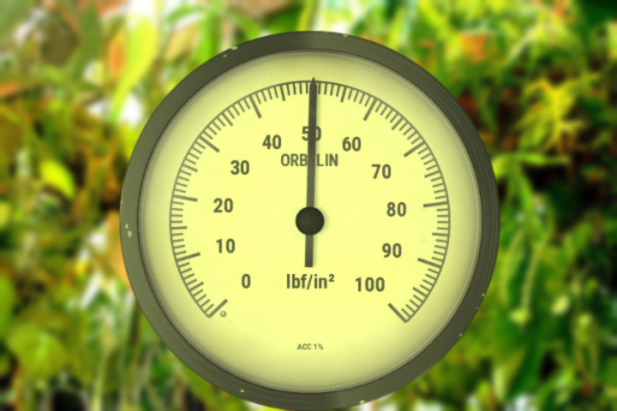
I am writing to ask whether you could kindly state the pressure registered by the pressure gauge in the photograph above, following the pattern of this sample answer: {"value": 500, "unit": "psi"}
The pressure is {"value": 50, "unit": "psi"}
